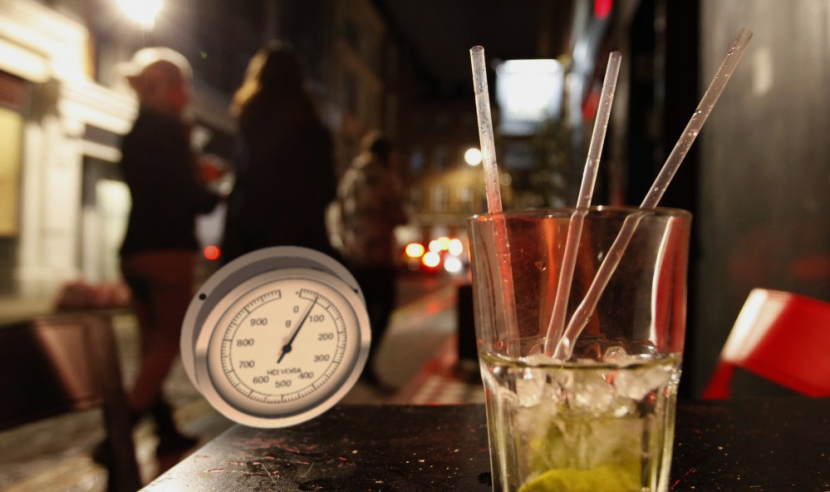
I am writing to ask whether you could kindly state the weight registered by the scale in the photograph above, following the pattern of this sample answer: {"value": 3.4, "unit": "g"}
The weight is {"value": 50, "unit": "g"}
